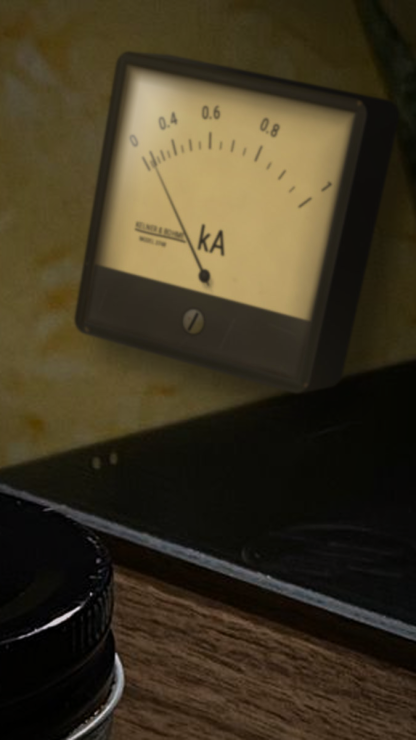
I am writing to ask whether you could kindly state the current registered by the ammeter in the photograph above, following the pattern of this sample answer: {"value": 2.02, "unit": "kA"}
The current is {"value": 0.2, "unit": "kA"}
